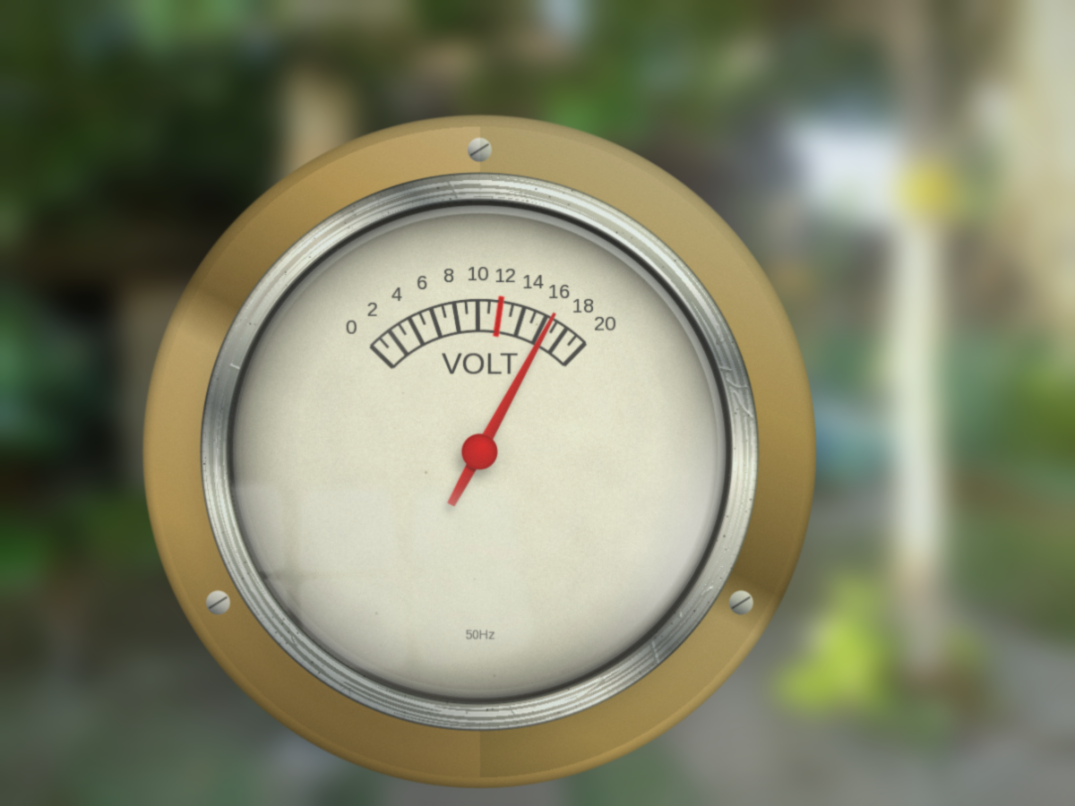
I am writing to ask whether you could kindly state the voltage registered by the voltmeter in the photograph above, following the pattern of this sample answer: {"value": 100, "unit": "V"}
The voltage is {"value": 16.5, "unit": "V"}
